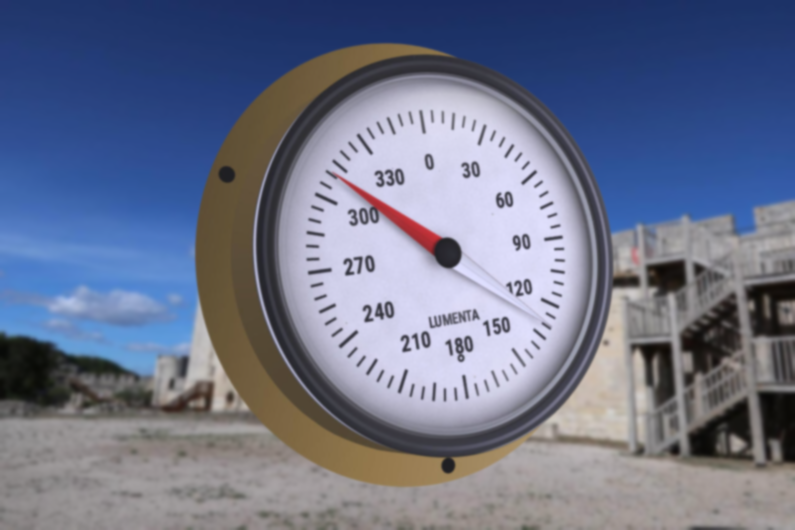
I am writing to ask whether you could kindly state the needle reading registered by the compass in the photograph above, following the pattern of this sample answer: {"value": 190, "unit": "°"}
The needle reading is {"value": 310, "unit": "°"}
